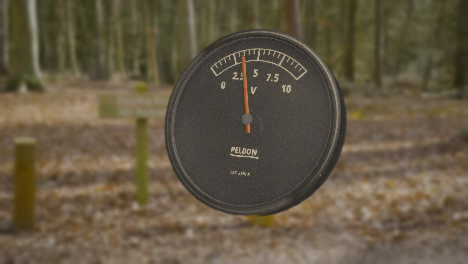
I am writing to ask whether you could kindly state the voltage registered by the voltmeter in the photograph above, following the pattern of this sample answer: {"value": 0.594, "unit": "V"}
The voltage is {"value": 3.5, "unit": "V"}
